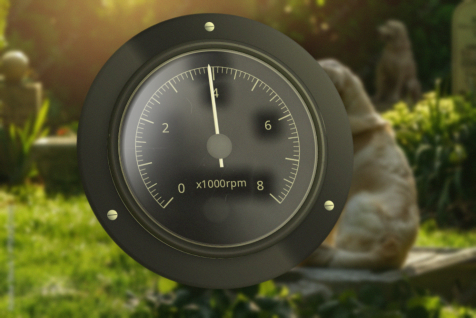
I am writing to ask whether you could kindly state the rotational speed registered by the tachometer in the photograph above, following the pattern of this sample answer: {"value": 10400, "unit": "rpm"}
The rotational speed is {"value": 3900, "unit": "rpm"}
